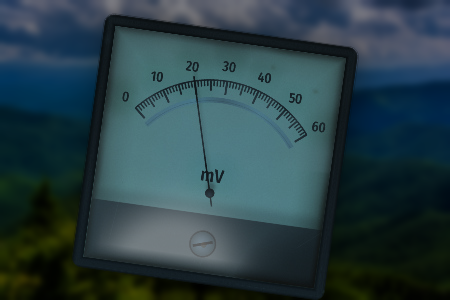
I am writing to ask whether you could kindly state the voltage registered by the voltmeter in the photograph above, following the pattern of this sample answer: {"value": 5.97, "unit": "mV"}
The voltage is {"value": 20, "unit": "mV"}
